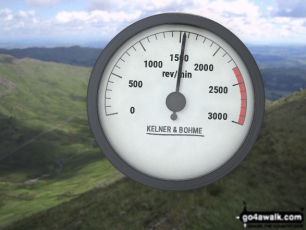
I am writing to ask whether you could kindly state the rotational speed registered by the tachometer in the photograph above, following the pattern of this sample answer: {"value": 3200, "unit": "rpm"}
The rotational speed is {"value": 1550, "unit": "rpm"}
